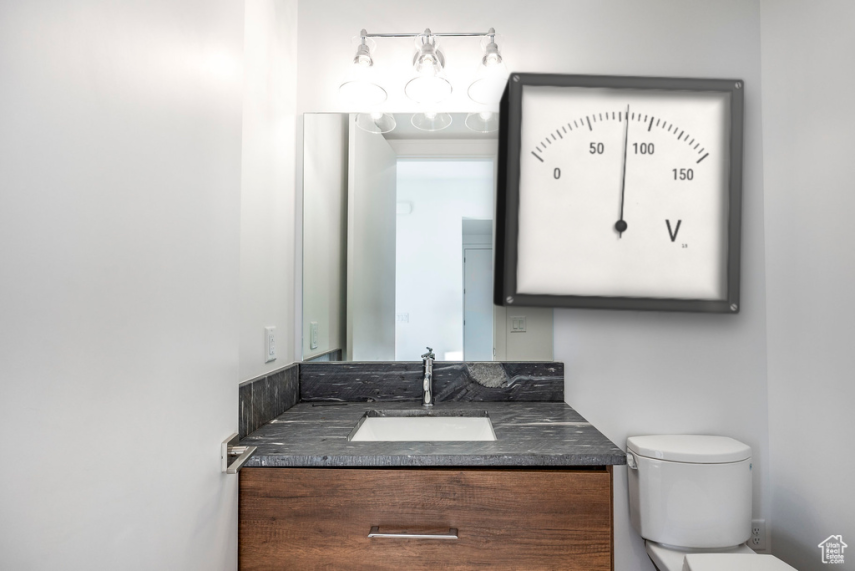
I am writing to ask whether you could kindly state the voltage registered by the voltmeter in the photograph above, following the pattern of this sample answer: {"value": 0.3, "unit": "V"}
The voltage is {"value": 80, "unit": "V"}
